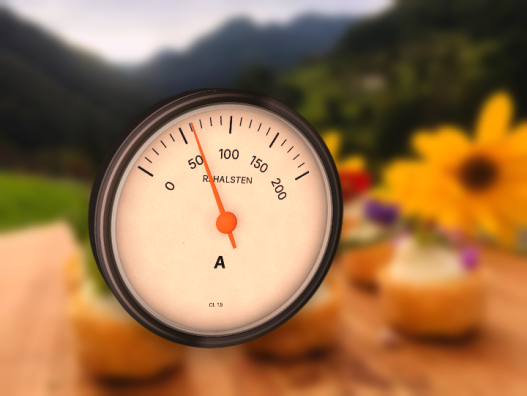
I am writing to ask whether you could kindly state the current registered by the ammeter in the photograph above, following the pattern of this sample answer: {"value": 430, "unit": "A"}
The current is {"value": 60, "unit": "A"}
